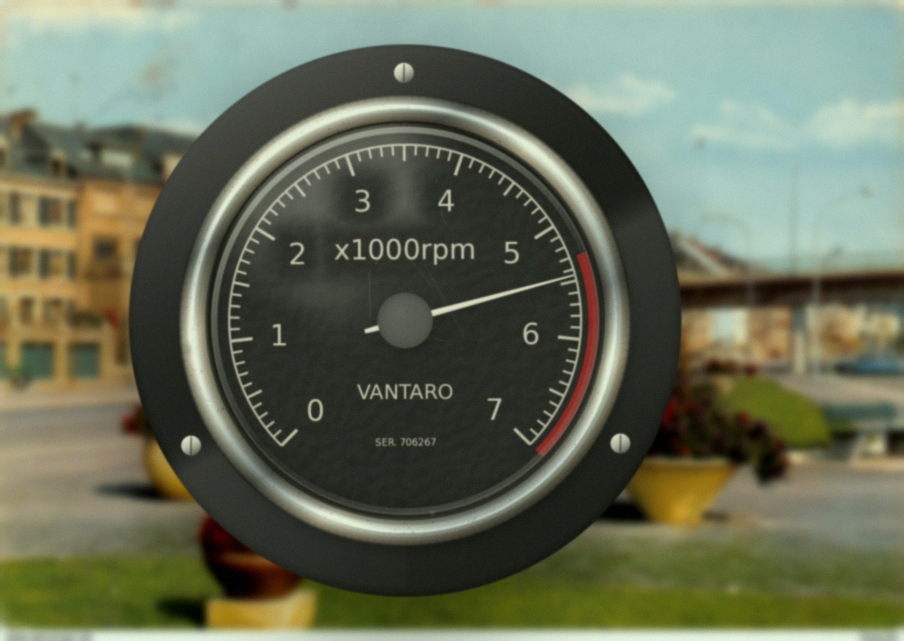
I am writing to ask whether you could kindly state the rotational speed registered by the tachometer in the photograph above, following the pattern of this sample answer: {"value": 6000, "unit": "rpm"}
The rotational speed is {"value": 5450, "unit": "rpm"}
